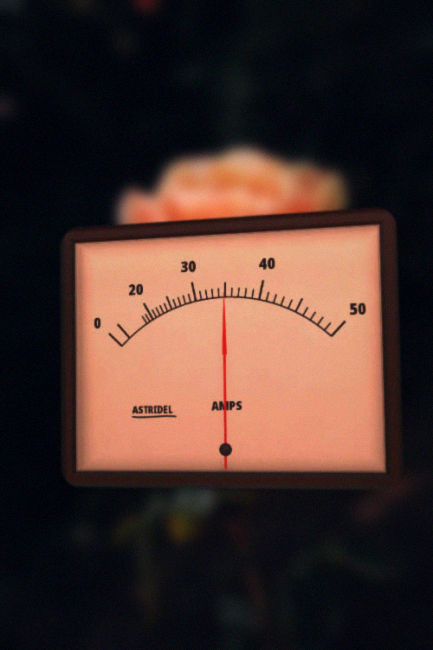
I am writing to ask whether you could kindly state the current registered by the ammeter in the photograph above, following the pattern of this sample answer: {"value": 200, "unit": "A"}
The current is {"value": 35, "unit": "A"}
